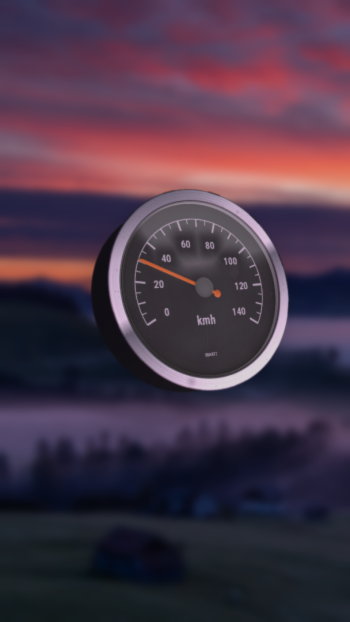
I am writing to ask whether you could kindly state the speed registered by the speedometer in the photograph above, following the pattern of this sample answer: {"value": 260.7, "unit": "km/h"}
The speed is {"value": 30, "unit": "km/h"}
